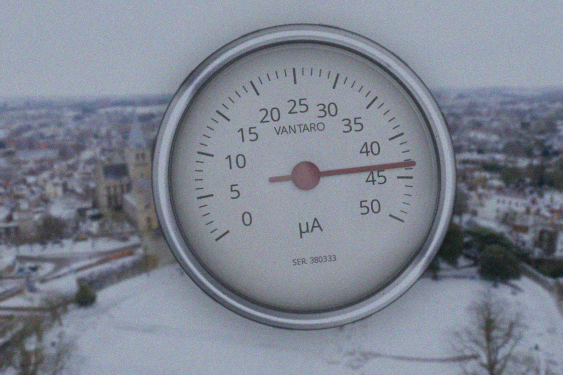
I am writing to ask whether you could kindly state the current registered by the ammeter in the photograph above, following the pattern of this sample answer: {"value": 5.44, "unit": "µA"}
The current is {"value": 43.5, "unit": "µA"}
